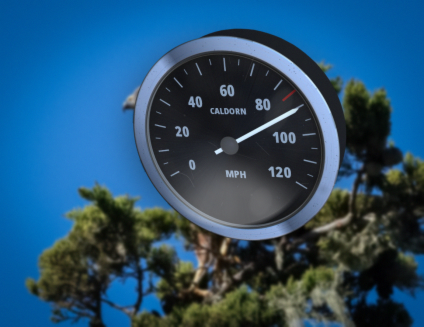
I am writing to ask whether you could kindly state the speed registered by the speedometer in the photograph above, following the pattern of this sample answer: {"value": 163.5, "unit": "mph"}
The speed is {"value": 90, "unit": "mph"}
